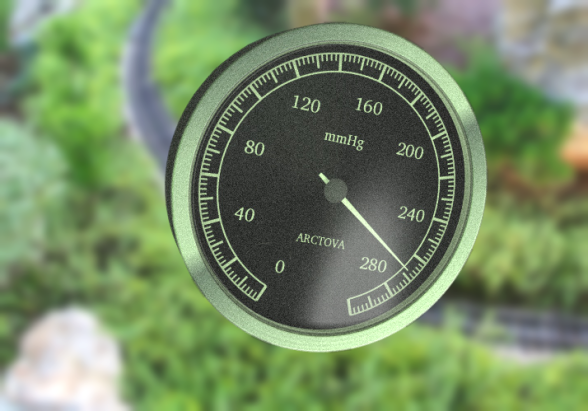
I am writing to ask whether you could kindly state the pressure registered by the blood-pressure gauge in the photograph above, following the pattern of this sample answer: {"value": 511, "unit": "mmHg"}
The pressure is {"value": 268, "unit": "mmHg"}
